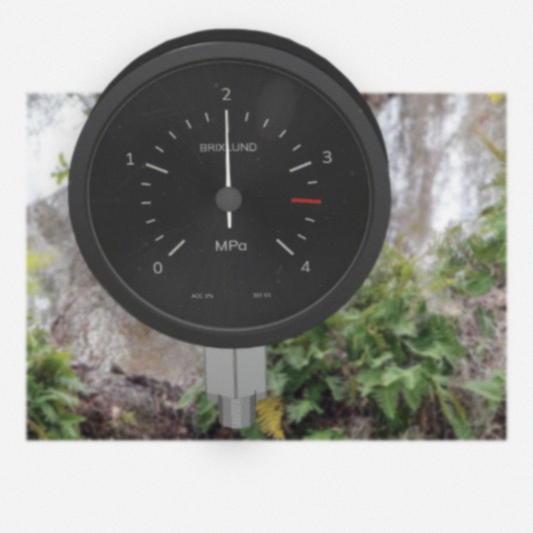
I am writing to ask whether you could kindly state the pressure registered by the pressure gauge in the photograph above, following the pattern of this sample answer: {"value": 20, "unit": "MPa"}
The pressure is {"value": 2, "unit": "MPa"}
